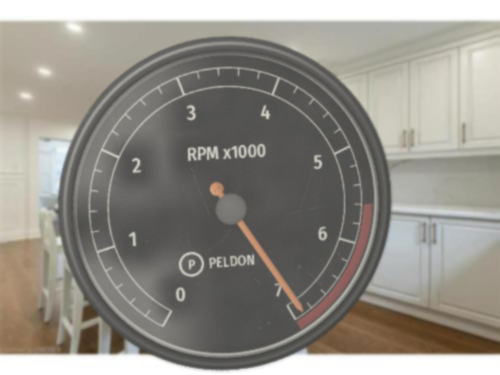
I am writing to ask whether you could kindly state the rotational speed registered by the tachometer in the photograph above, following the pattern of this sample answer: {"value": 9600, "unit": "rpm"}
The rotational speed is {"value": 6900, "unit": "rpm"}
